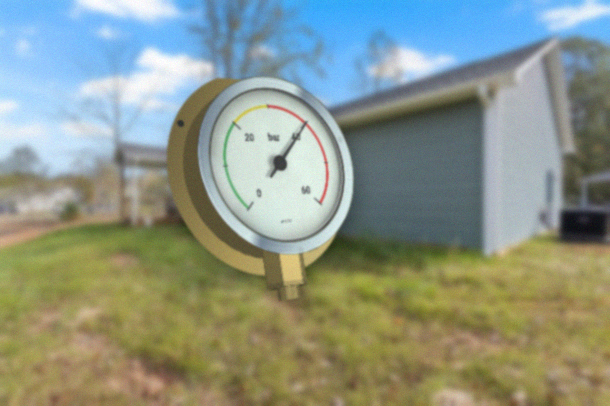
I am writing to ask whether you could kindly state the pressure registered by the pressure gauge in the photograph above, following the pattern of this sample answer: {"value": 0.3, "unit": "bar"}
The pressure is {"value": 40, "unit": "bar"}
